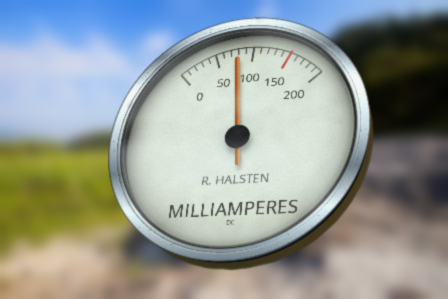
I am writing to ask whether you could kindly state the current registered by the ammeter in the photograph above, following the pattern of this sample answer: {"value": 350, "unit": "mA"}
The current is {"value": 80, "unit": "mA"}
